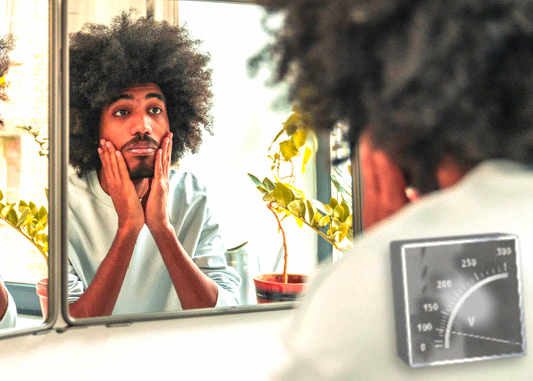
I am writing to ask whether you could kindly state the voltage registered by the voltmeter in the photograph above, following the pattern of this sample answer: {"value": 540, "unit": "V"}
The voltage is {"value": 100, "unit": "V"}
